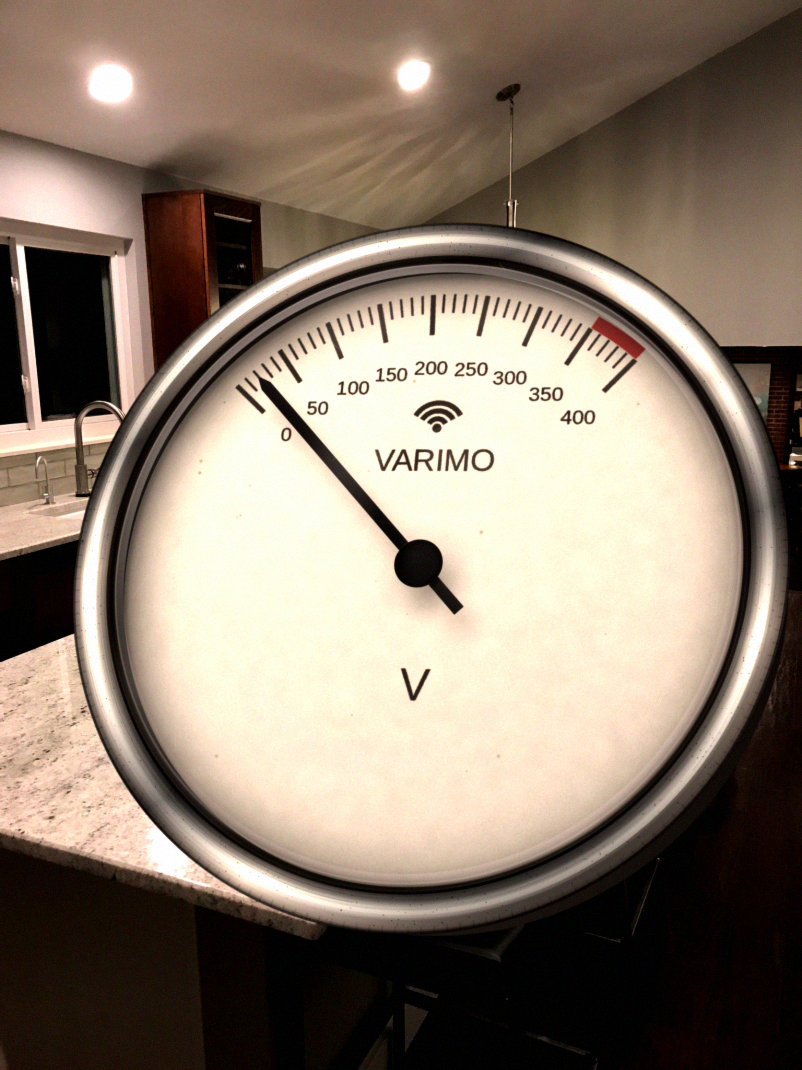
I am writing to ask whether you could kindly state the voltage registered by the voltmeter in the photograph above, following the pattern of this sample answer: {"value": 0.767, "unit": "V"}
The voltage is {"value": 20, "unit": "V"}
